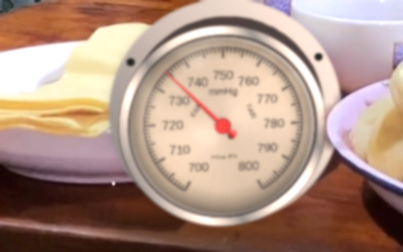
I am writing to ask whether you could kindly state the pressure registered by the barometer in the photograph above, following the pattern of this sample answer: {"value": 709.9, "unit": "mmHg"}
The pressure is {"value": 735, "unit": "mmHg"}
